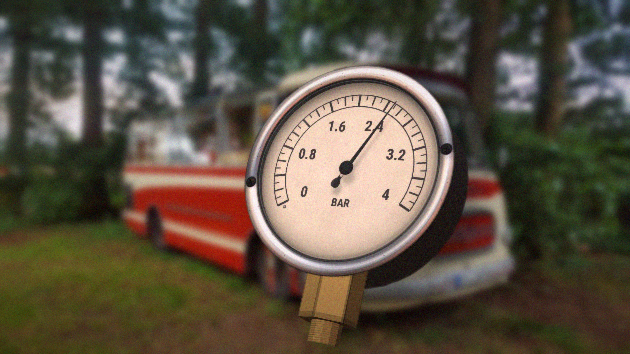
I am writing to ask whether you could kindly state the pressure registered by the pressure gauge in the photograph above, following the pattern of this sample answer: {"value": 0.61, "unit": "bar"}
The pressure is {"value": 2.5, "unit": "bar"}
